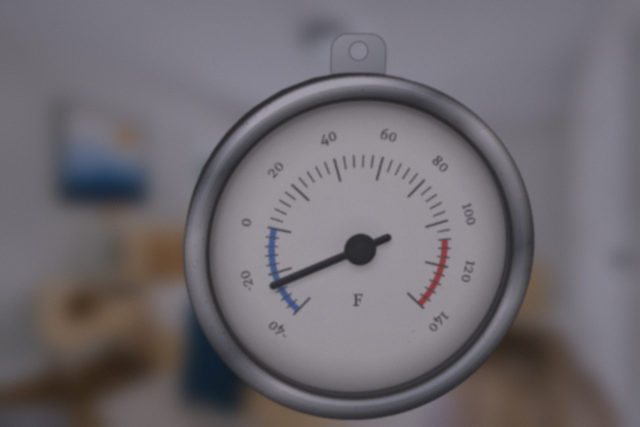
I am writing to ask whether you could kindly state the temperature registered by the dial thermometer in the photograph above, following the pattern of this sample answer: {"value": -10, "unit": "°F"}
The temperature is {"value": -24, "unit": "°F"}
